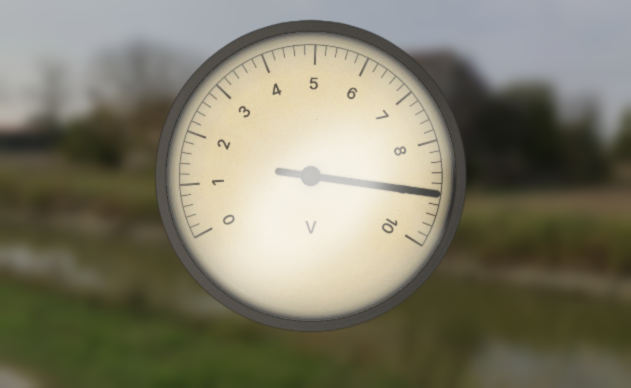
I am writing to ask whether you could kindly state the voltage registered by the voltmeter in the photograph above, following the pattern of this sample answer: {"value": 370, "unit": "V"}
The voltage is {"value": 9, "unit": "V"}
